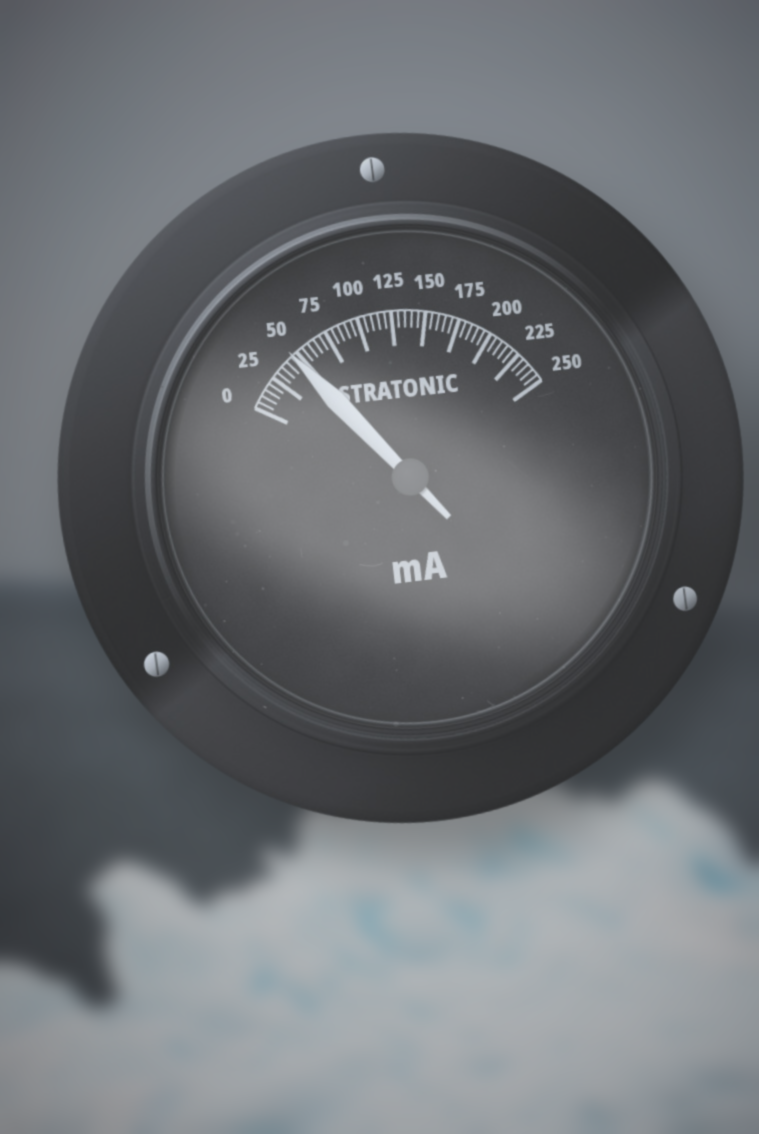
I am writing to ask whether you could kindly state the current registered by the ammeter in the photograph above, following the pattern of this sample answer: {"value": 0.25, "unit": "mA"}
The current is {"value": 45, "unit": "mA"}
